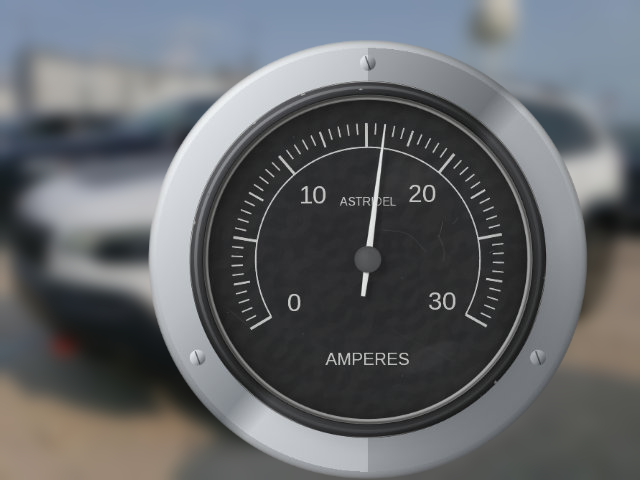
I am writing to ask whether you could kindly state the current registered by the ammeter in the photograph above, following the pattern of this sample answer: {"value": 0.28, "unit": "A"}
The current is {"value": 16, "unit": "A"}
